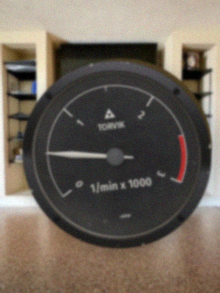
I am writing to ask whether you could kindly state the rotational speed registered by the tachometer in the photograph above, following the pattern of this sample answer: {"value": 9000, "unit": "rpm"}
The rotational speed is {"value": 500, "unit": "rpm"}
